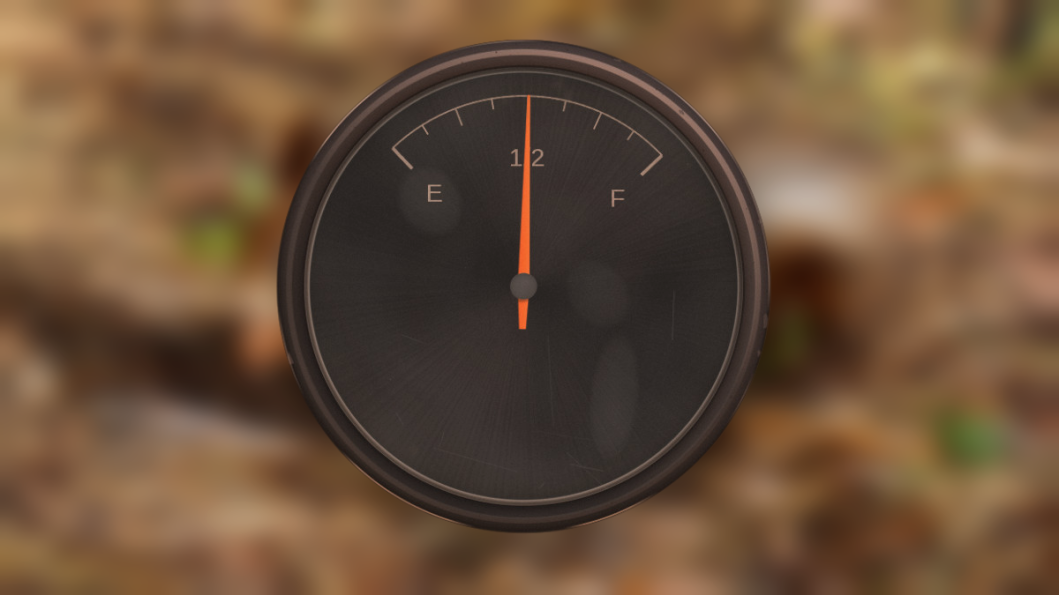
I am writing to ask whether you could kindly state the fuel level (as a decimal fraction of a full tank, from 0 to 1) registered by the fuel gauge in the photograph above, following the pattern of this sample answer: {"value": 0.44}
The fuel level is {"value": 0.5}
